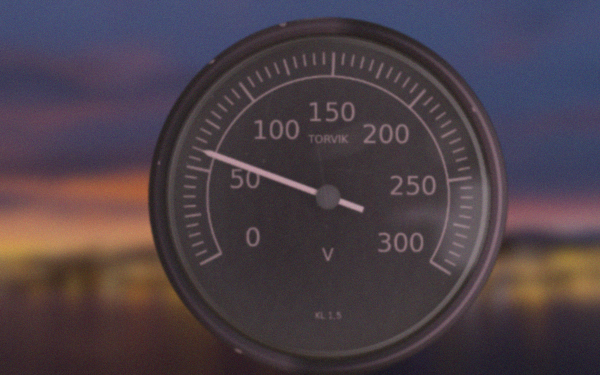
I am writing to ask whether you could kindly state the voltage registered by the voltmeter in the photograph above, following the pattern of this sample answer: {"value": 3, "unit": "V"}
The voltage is {"value": 60, "unit": "V"}
